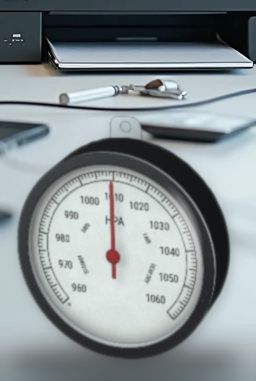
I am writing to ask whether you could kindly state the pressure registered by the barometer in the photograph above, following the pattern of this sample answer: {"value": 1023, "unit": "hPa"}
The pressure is {"value": 1010, "unit": "hPa"}
